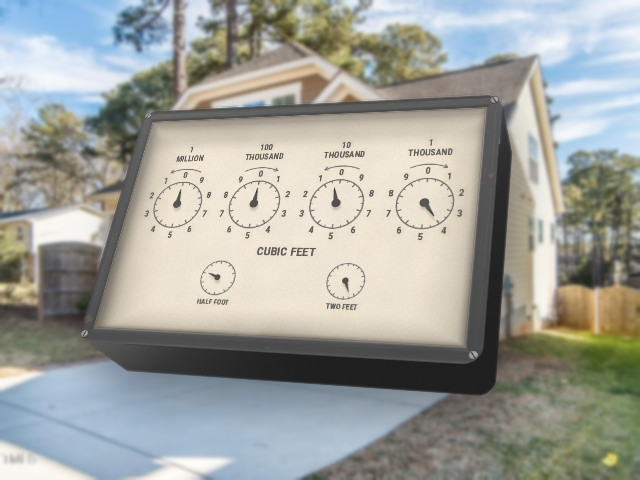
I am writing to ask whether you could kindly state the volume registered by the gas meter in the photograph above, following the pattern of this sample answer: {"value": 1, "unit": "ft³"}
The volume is {"value": 400, "unit": "ft³"}
